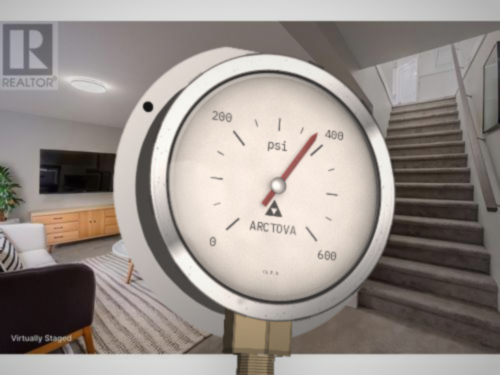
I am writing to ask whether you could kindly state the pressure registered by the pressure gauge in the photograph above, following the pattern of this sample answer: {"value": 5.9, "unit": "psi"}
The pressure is {"value": 375, "unit": "psi"}
